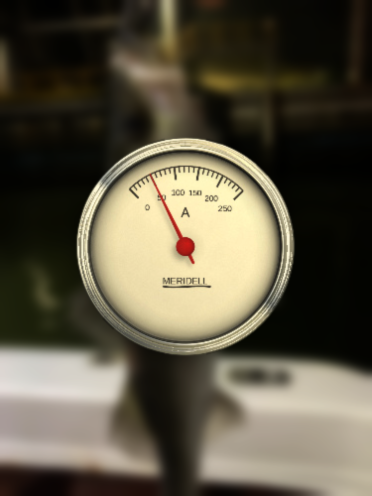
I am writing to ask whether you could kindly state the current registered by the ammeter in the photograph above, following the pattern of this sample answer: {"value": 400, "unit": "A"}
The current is {"value": 50, "unit": "A"}
